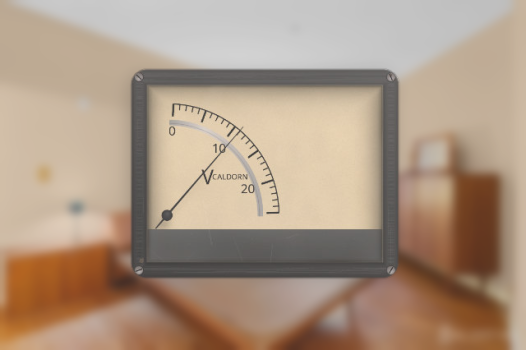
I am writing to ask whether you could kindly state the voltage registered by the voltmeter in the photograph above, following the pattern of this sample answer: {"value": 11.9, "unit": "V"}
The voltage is {"value": 11, "unit": "V"}
